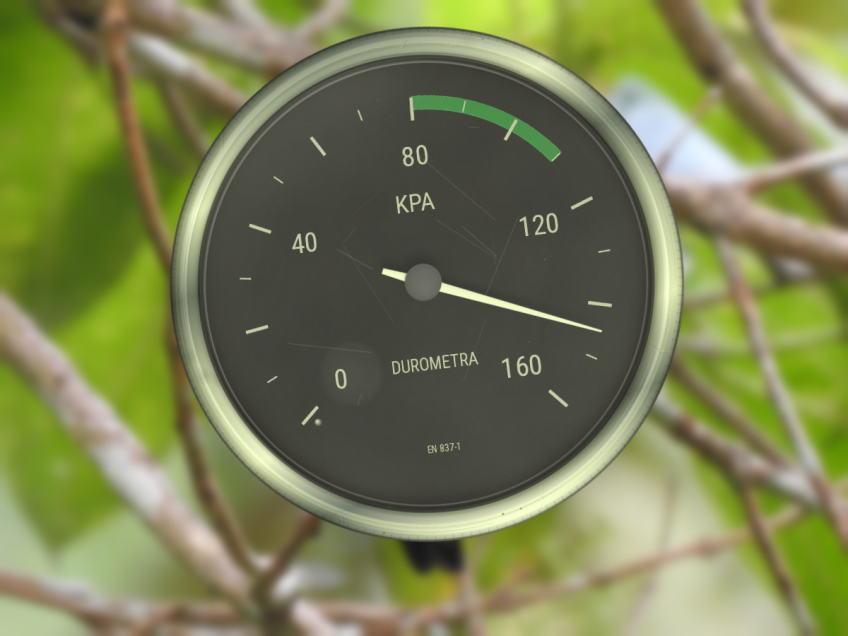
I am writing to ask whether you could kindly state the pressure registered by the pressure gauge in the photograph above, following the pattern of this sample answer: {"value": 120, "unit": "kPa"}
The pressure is {"value": 145, "unit": "kPa"}
